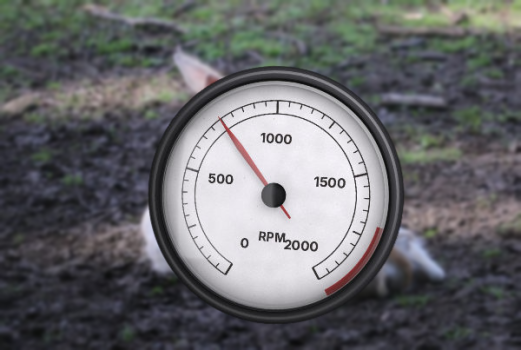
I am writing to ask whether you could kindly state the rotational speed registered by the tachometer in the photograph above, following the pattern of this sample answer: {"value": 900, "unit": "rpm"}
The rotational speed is {"value": 750, "unit": "rpm"}
